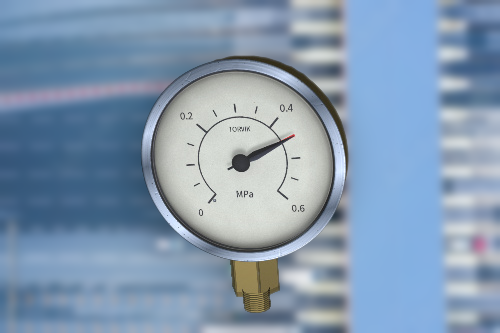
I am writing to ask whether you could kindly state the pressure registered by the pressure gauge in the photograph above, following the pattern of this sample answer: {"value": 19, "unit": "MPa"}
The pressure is {"value": 0.45, "unit": "MPa"}
